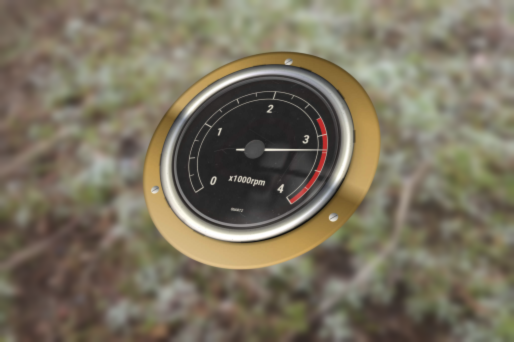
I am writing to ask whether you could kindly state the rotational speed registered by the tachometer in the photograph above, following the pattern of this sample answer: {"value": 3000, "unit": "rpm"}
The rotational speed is {"value": 3250, "unit": "rpm"}
